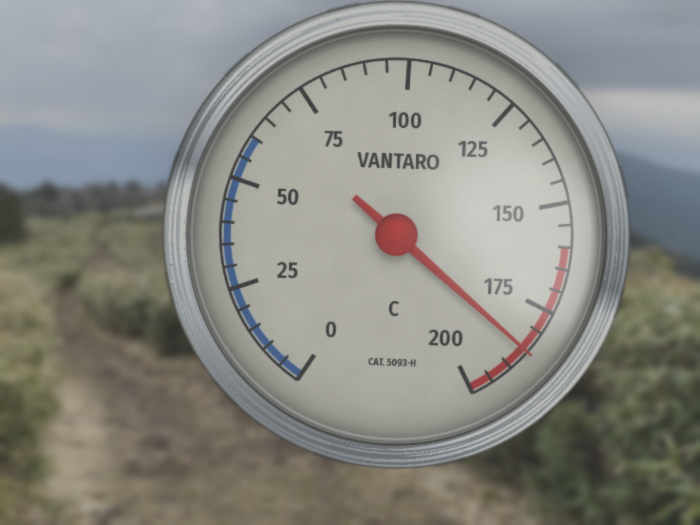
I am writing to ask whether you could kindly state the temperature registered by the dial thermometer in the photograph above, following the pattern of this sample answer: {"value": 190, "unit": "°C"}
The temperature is {"value": 185, "unit": "°C"}
